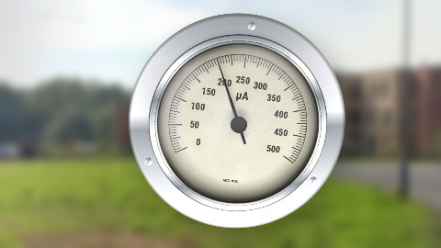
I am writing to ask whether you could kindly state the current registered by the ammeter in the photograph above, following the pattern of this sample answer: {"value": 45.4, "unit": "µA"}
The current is {"value": 200, "unit": "µA"}
